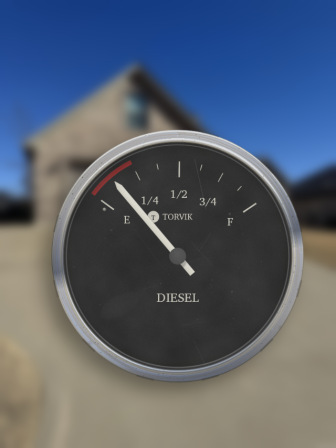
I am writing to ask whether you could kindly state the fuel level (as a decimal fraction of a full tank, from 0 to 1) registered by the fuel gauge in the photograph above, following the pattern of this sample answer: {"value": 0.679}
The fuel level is {"value": 0.125}
